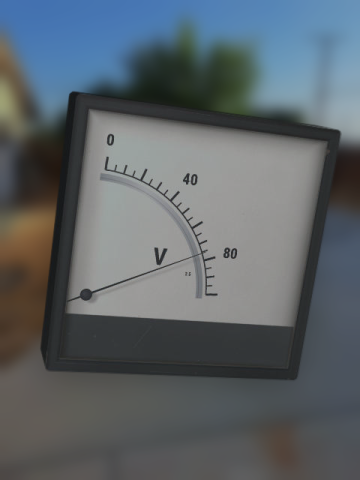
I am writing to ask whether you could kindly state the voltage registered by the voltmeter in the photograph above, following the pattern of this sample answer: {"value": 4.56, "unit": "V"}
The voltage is {"value": 75, "unit": "V"}
